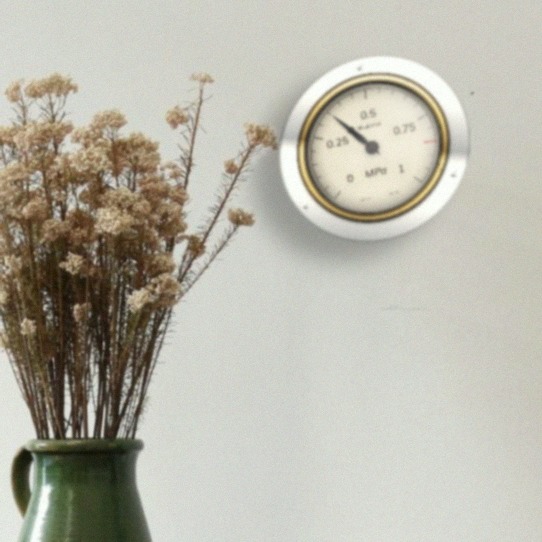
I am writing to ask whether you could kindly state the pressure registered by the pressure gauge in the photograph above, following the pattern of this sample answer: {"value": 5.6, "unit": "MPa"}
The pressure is {"value": 0.35, "unit": "MPa"}
